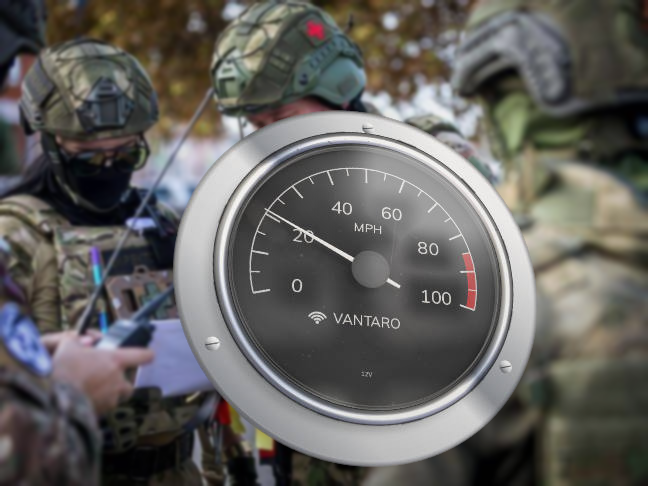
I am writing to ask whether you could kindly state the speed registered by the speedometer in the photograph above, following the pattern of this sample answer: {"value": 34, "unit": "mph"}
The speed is {"value": 20, "unit": "mph"}
